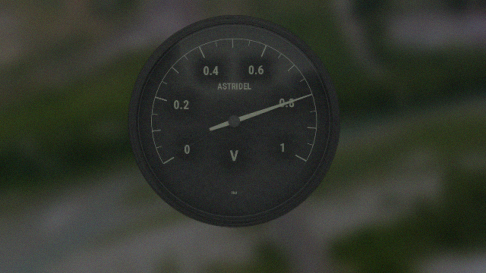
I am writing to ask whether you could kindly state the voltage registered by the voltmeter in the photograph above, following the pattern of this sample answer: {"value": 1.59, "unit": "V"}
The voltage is {"value": 0.8, "unit": "V"}
